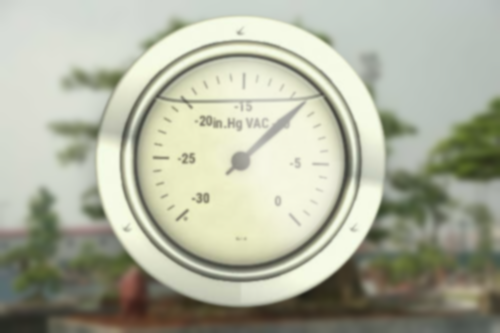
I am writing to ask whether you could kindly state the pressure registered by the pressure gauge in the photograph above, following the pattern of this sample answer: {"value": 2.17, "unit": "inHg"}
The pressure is {"value": -10, "unit": "inHg"}
